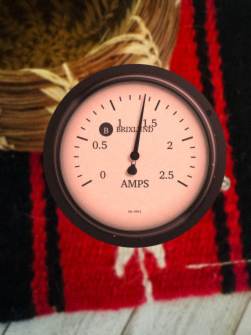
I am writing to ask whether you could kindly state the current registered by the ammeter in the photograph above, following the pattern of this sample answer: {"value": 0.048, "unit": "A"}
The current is {"value": 1.35, "unit": "A"}
